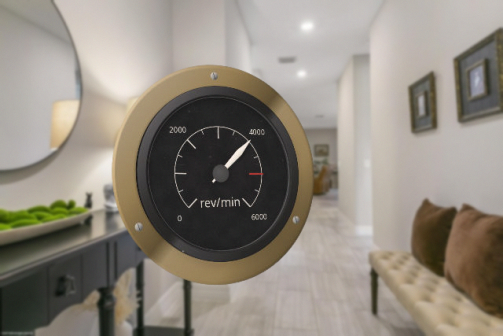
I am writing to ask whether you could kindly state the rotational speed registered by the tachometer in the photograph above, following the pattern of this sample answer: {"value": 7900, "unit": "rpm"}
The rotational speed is {"value": 4000, "unit": "rpm"}
